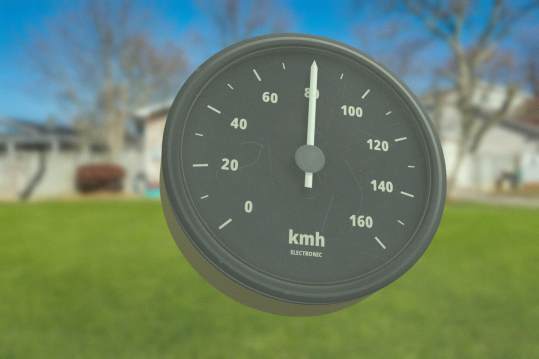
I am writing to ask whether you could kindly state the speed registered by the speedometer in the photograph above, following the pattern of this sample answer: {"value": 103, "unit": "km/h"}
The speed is {"value": 80, "unit": "km/h"}
